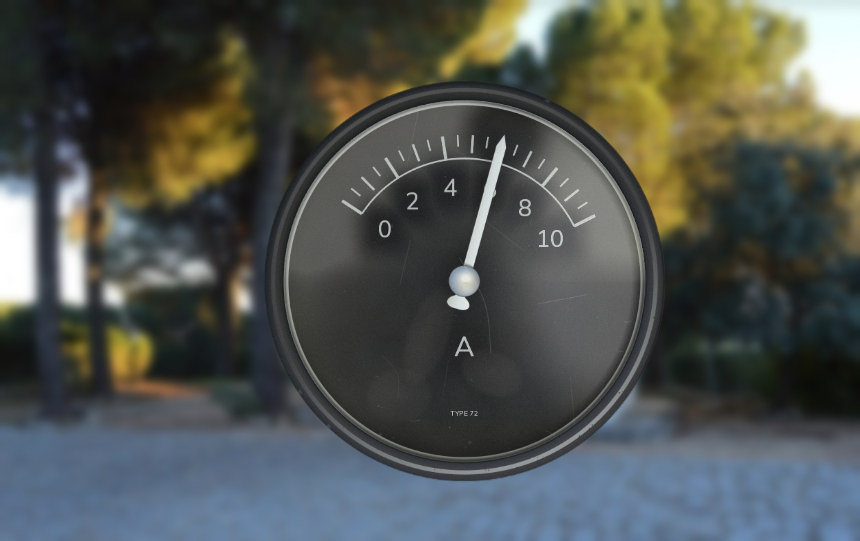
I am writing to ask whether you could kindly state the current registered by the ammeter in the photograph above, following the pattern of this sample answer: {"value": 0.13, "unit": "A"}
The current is {"value": 6, "unit": "A"}
